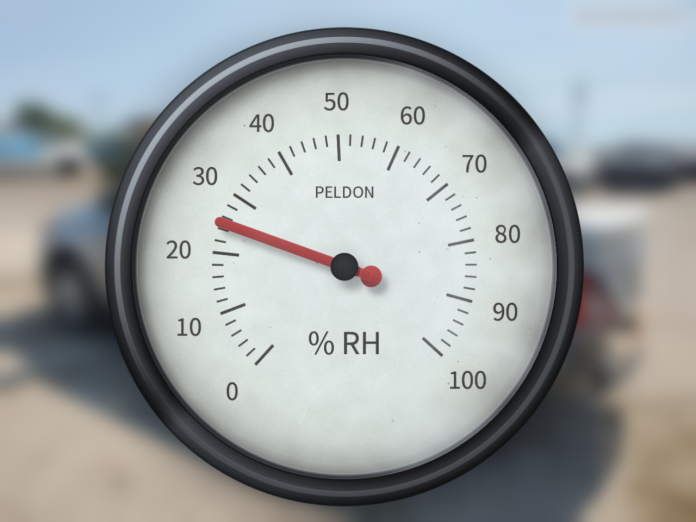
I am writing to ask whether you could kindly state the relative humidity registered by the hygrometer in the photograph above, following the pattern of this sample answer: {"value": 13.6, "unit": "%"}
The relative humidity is {"value": 25, "unit": "%"}
